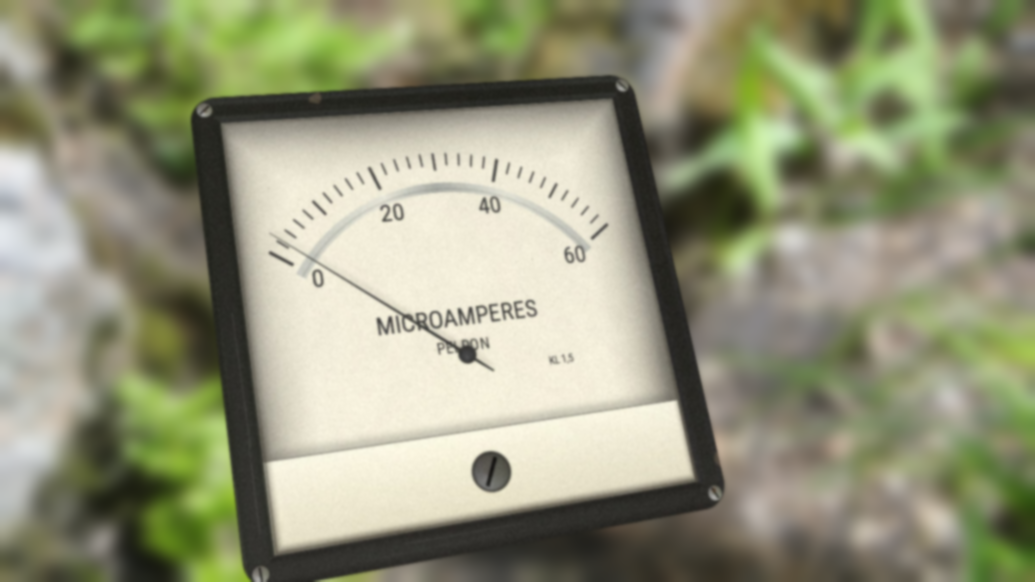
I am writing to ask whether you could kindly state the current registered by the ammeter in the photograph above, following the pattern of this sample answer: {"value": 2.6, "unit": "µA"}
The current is {"value": 2, "unit": "µA"}
